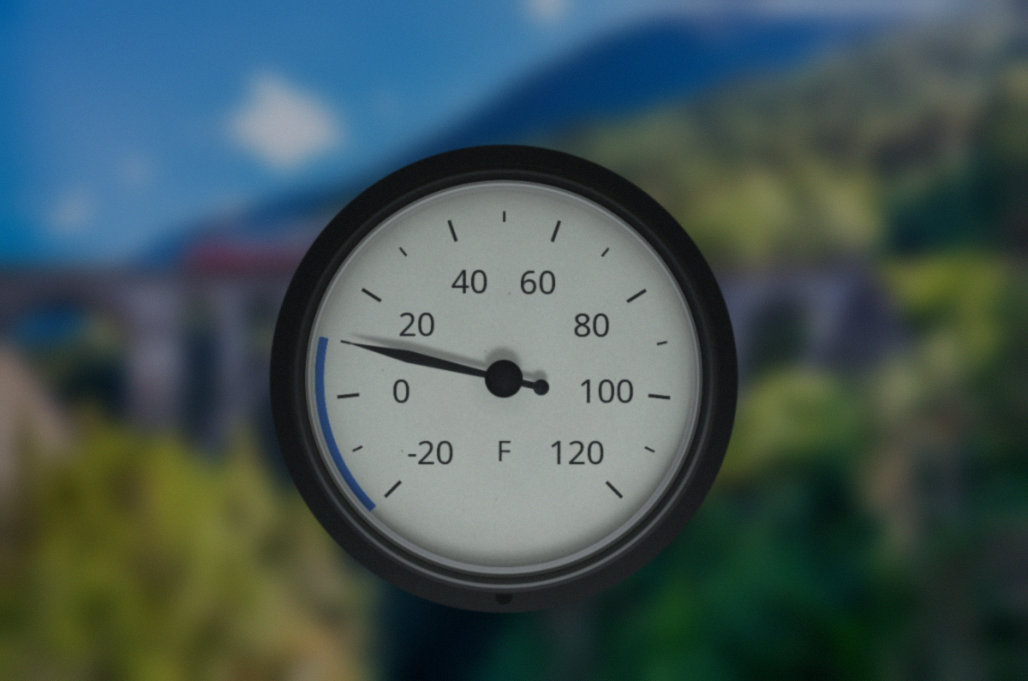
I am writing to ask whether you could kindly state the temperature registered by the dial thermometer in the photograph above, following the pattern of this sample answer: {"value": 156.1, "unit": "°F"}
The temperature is {"value": 10, "unit": "°F"}
